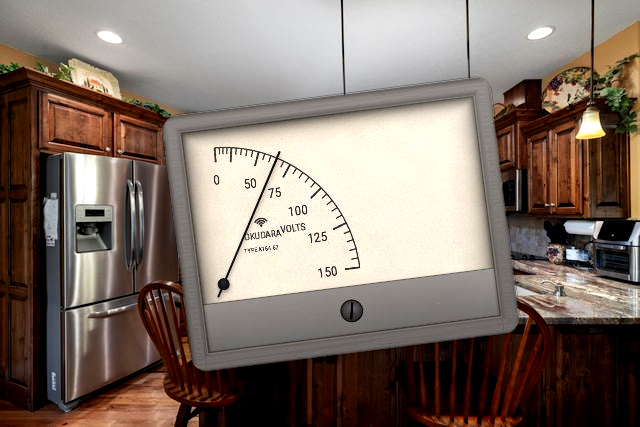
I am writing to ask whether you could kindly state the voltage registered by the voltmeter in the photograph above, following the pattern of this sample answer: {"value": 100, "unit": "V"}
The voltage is {"value": 65, "unit": "V"}
